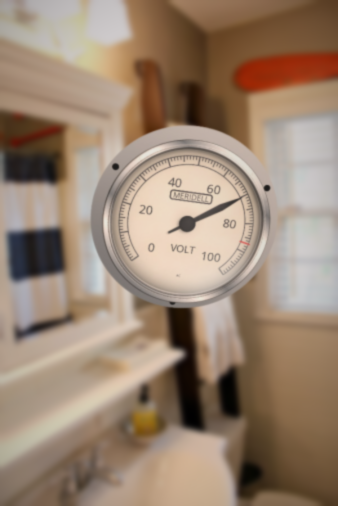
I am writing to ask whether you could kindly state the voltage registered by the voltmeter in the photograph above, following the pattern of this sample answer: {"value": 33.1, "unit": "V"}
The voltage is {"value": 70, "unit": "V"}
